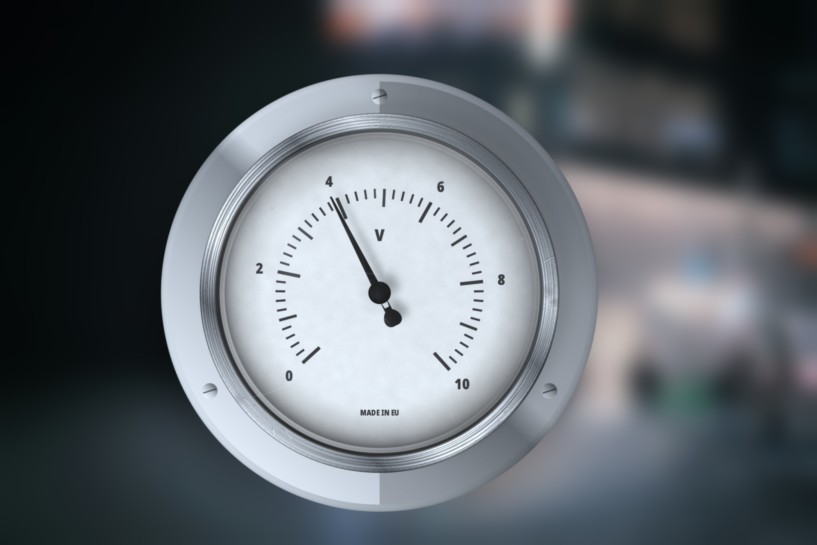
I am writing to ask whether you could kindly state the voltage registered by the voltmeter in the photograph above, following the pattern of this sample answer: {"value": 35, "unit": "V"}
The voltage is {"value": 3.9, "unit": "V"}
